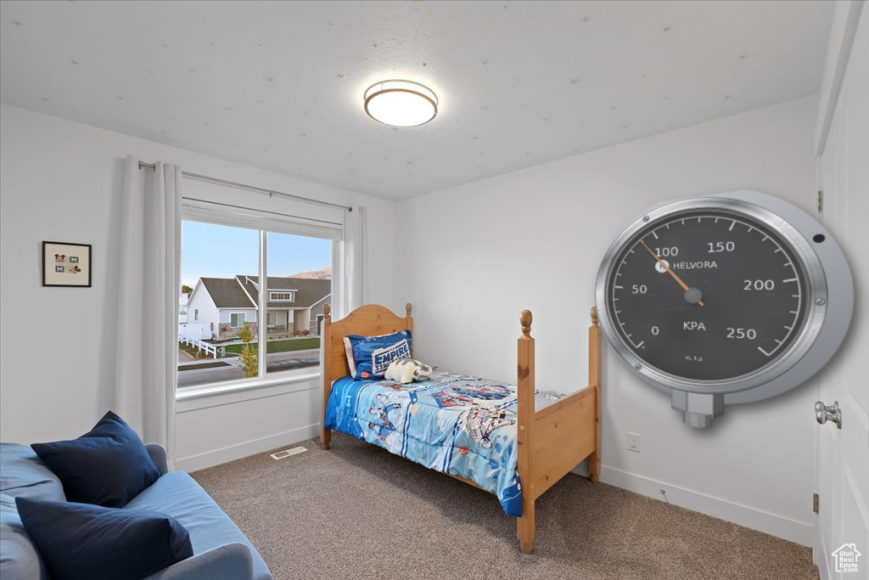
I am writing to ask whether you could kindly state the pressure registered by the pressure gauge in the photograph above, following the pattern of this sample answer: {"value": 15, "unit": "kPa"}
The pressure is {"value": 90, "unit": "kPa"}
